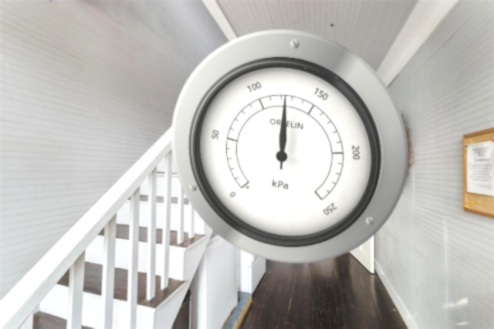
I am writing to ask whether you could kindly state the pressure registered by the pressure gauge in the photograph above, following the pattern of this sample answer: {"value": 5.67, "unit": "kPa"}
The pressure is {"value": 125, "unit": "kPa"}
